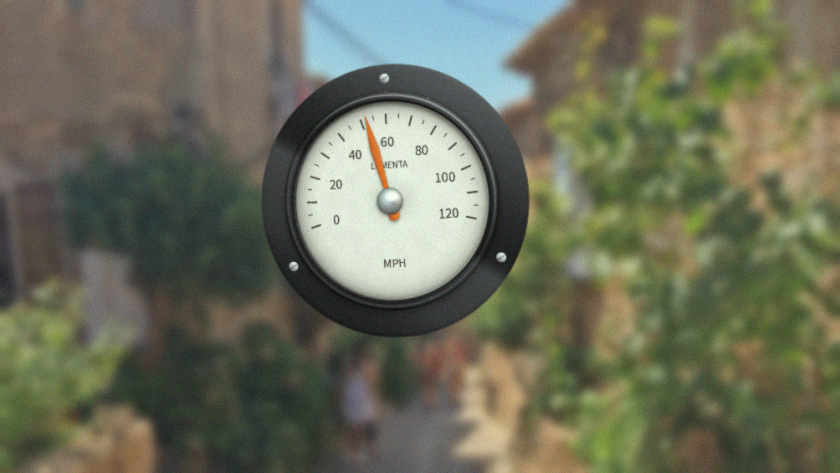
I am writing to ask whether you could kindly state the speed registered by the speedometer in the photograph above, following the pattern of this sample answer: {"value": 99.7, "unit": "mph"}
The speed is {"value": 52.5, "unit": "mph"}
